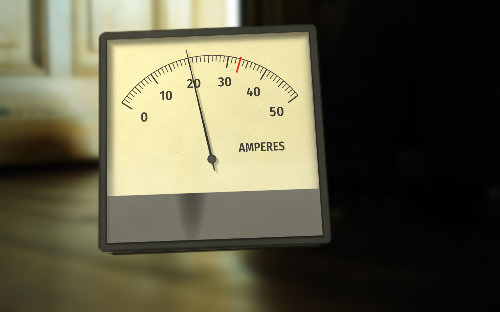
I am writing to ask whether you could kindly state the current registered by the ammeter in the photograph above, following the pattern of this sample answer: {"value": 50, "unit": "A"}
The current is {"value": 20, "unit": "A"}
